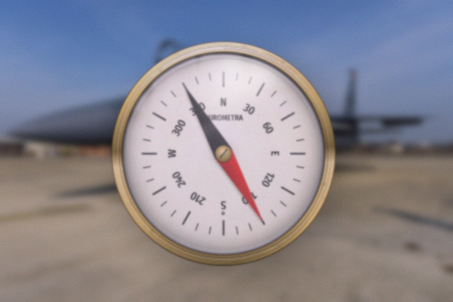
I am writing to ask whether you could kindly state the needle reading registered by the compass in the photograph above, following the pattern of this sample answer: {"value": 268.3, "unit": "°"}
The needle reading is {"value": 150, "unit": "°"}
